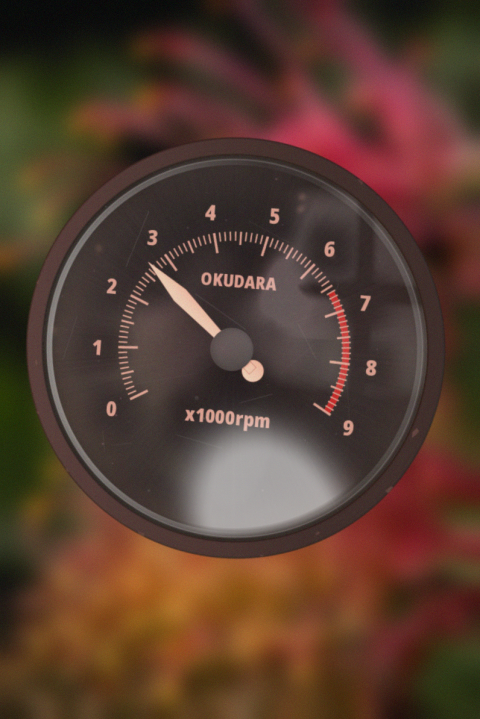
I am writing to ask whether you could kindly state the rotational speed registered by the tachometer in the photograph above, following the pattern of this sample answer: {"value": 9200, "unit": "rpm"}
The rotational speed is {"value": 2700, "unit": "rpm"}
